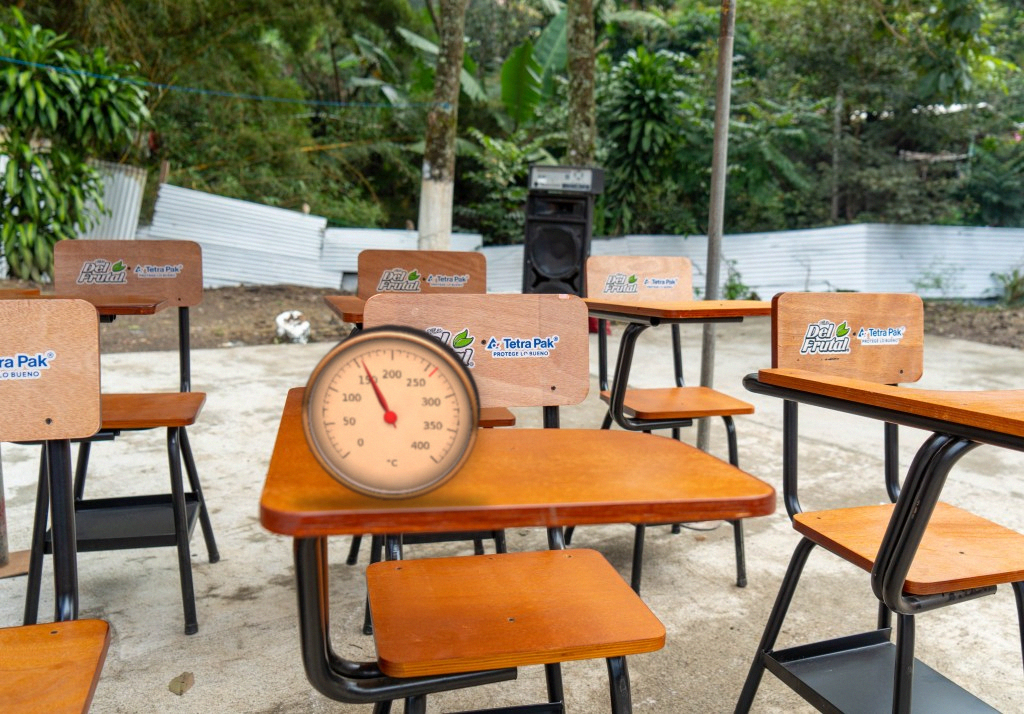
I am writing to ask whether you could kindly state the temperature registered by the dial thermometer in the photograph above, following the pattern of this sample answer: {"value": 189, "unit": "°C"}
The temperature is {"value": 160, "unit": "°C"}
